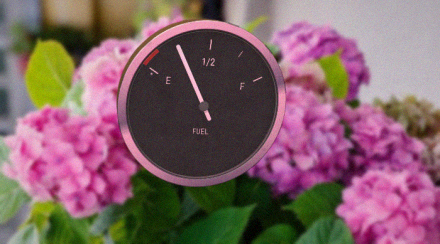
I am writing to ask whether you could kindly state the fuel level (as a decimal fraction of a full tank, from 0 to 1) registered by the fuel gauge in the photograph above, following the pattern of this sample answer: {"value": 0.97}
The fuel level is {"value": 0.25}
